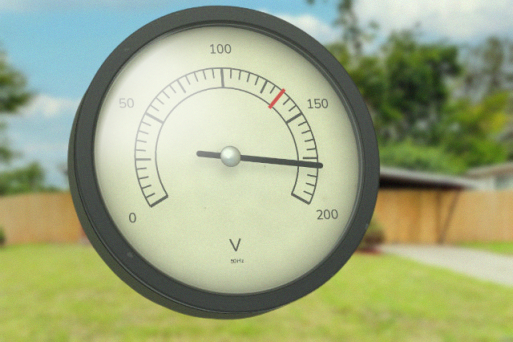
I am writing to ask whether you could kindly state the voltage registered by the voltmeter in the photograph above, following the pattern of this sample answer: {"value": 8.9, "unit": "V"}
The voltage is {"value": 180, "unit": "V"}
